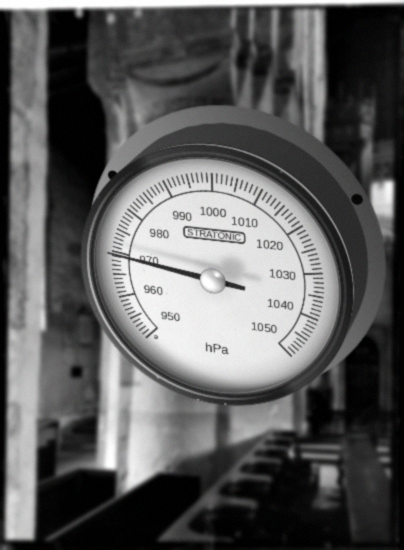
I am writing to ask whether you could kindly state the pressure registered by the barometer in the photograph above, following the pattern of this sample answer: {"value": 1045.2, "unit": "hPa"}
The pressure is {"value": 970, "unit": "hPa"}
